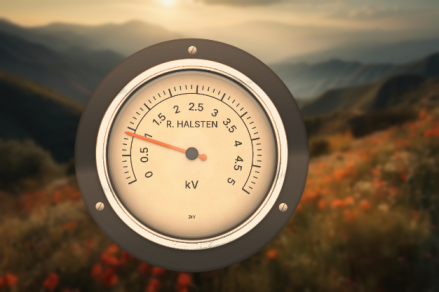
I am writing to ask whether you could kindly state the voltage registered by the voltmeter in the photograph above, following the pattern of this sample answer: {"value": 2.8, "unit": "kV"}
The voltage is {"value": 0.9, "unit": "kV"}
